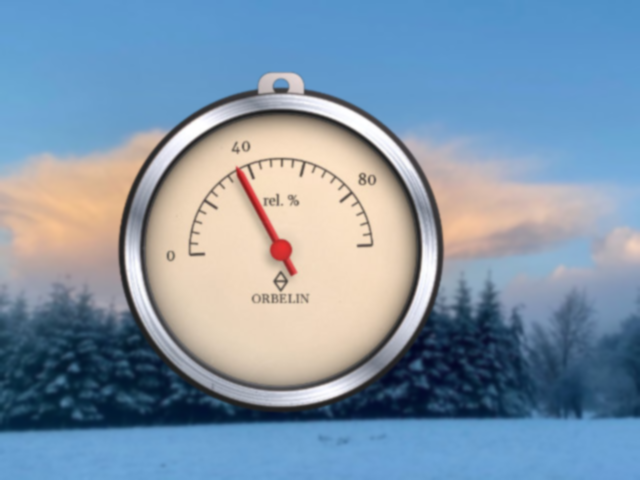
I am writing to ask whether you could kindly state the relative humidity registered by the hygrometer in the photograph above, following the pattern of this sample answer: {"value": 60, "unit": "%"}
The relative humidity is {"value": 36, "unit": "%"}
